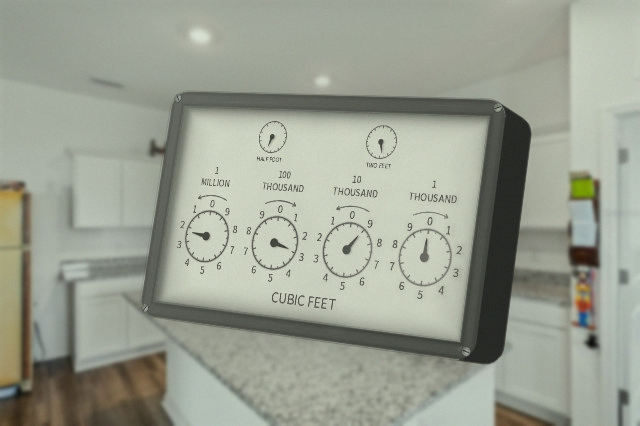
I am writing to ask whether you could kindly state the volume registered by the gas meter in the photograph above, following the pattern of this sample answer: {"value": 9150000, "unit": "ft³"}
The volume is {"value": 229000, "unit": "ft³"}
